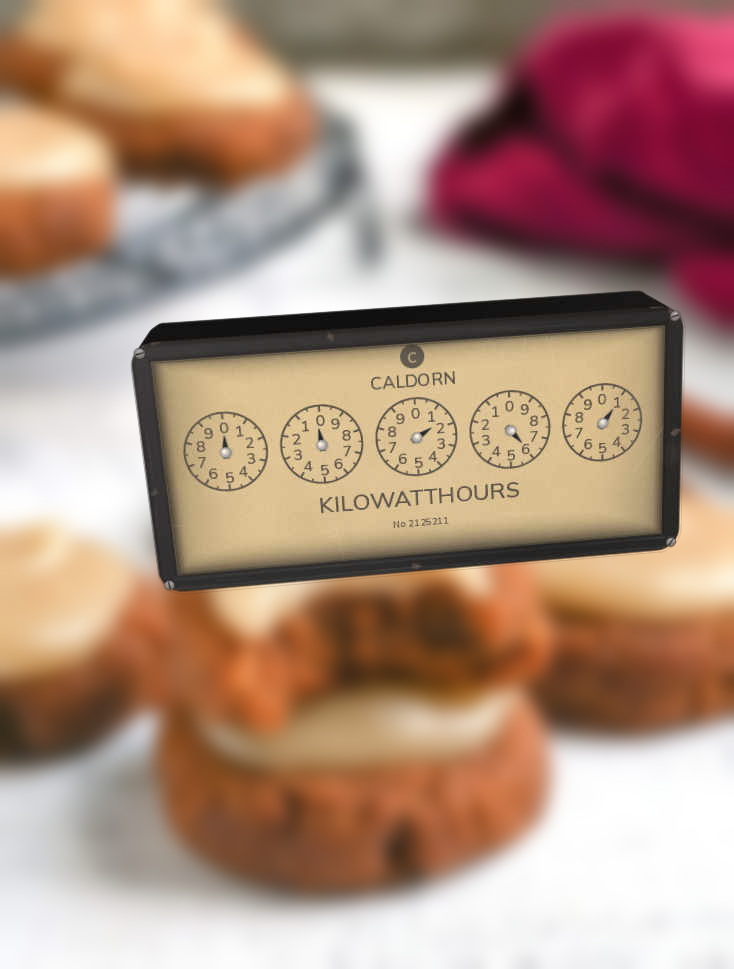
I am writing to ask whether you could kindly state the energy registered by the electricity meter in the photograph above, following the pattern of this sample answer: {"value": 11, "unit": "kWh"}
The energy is {"value": 161, "unit": "kWh"}
